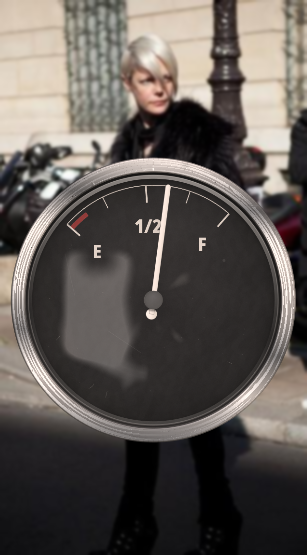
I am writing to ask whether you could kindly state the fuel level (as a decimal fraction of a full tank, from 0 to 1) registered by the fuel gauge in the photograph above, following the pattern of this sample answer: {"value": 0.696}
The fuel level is {"value": 0.625}
